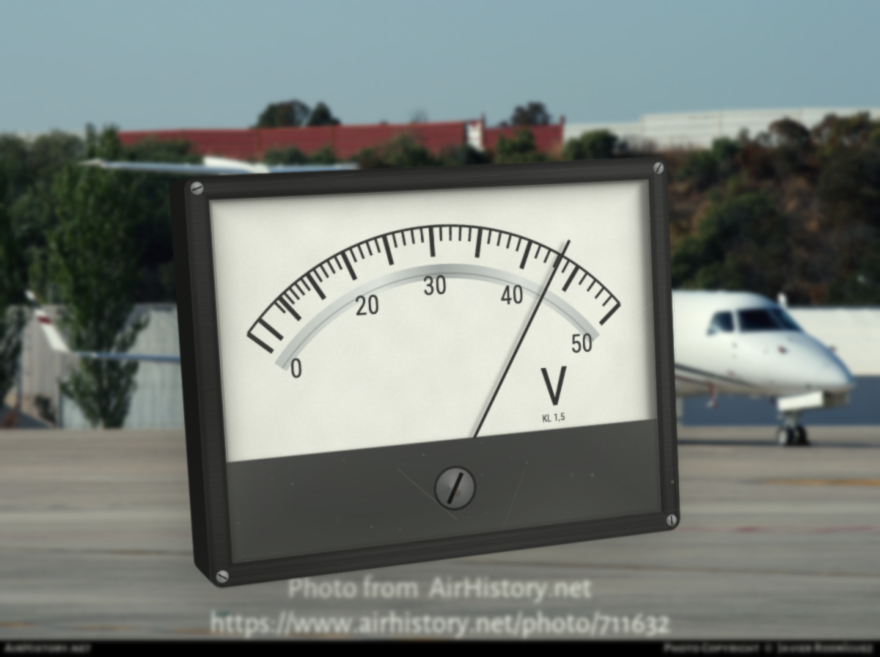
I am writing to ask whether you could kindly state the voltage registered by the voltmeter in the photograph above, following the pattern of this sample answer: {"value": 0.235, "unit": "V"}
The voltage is {"value": 43, "unit": "V"}
